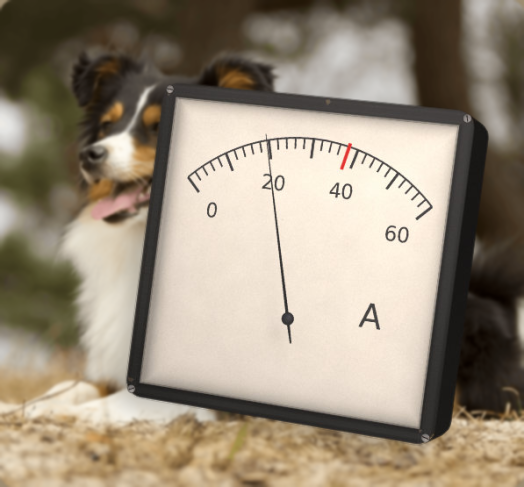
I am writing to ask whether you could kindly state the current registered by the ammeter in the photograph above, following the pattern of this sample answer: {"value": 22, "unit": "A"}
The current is {"value": 20, "unit": "A"}
